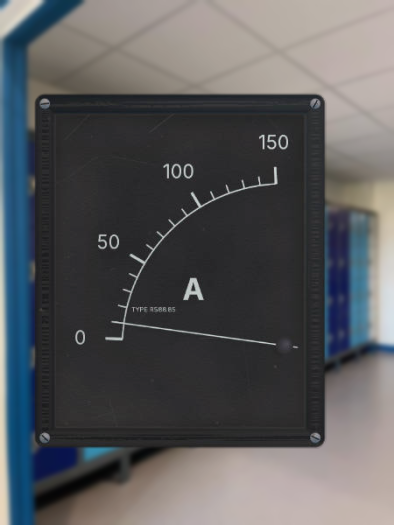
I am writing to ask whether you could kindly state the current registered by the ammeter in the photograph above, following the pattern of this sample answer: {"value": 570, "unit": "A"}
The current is {"value": 10, "unit": "A"}
